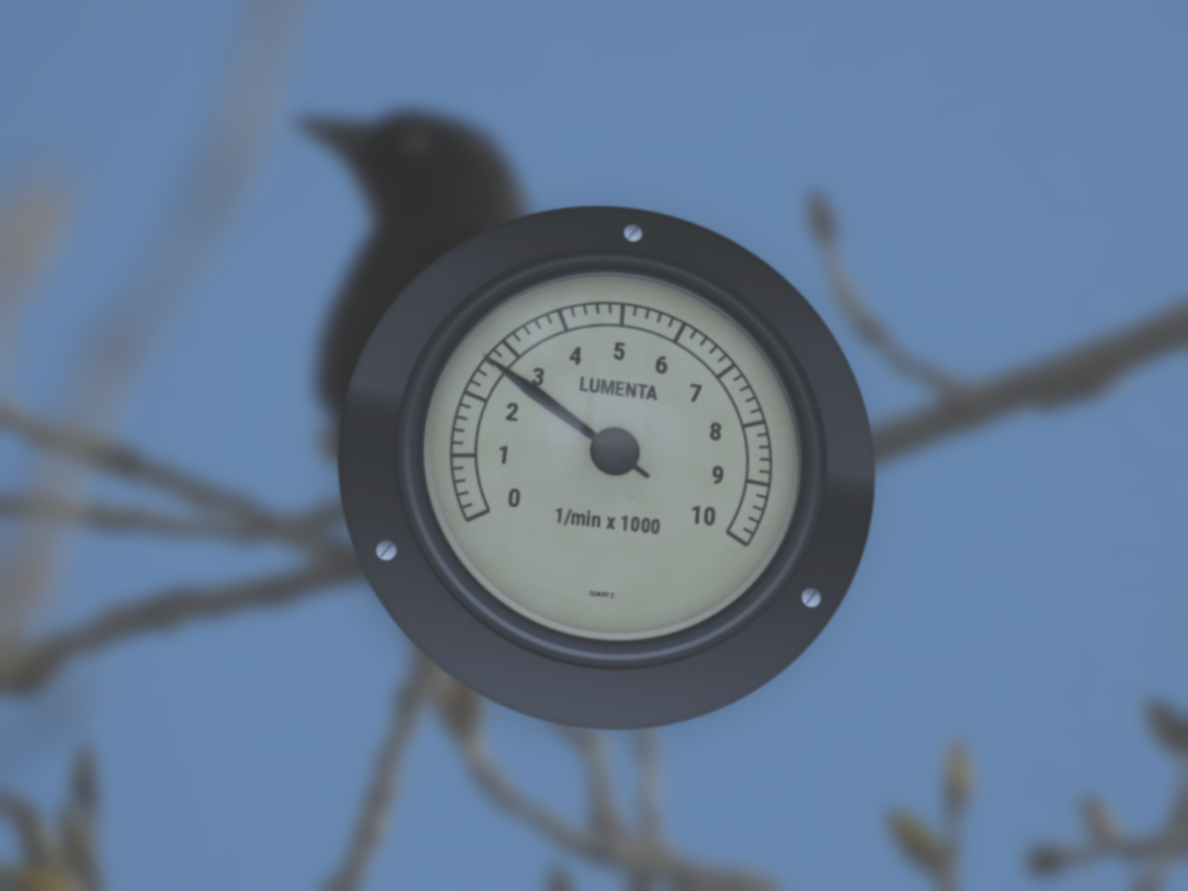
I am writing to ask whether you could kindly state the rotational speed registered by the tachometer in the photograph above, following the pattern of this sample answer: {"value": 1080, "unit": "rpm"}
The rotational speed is {"value": 2600, "unit": "rpm"}
